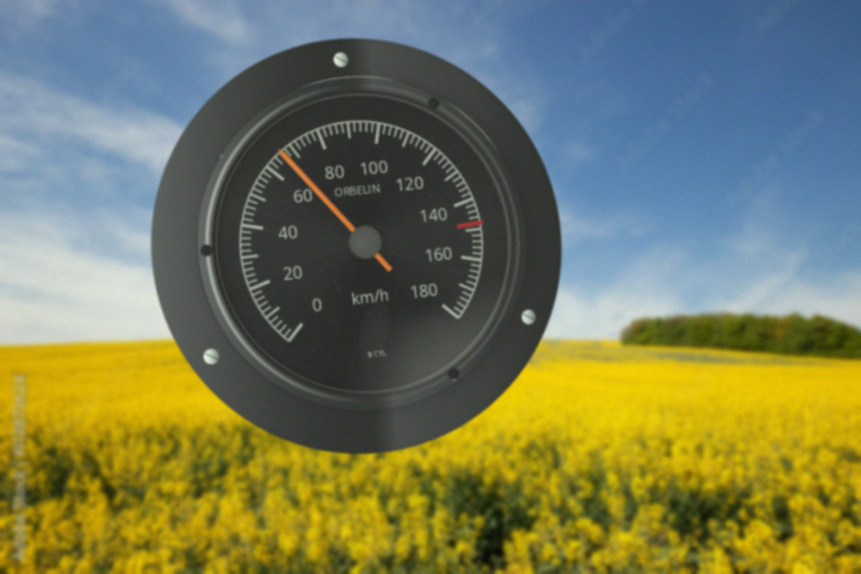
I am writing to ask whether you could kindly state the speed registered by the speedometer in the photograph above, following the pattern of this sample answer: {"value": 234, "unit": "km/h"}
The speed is {"value": 66, "unit": "km/h"}
